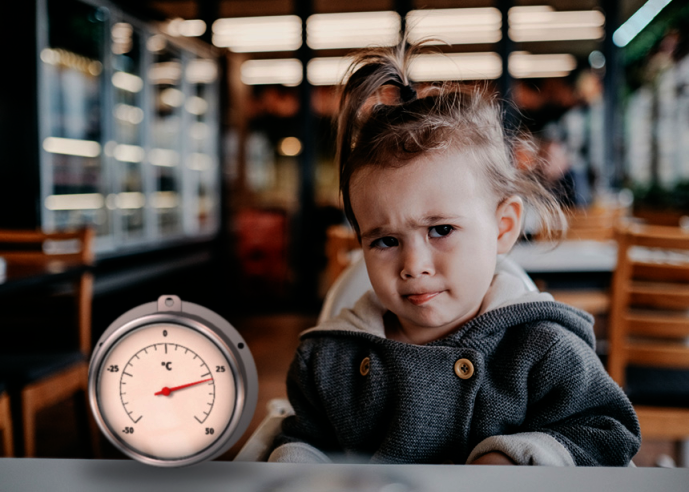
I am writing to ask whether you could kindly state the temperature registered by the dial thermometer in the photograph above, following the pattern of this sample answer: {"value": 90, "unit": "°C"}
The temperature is {"value": 27.5, "unit": "°C"}
